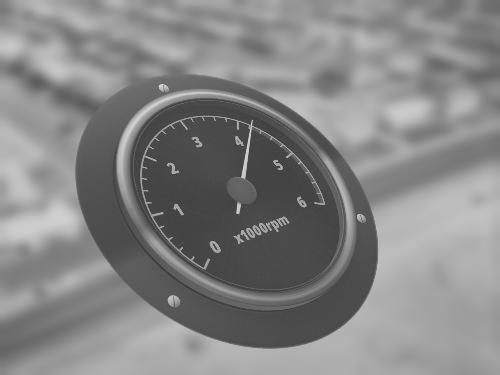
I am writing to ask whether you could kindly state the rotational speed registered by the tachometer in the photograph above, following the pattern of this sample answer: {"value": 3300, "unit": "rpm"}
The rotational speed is {"value": 4200, "unit": "rpm"}
